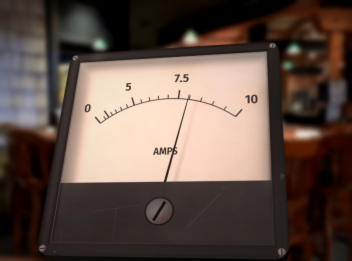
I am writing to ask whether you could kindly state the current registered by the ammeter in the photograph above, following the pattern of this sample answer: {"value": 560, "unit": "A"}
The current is {"value": 8, "unit": "A"}
